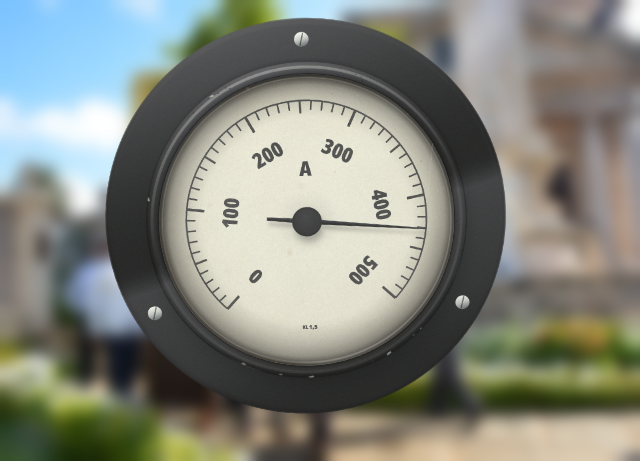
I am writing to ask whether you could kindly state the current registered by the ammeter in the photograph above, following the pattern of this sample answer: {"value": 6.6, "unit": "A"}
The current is {"value": 430, "unit": "A"}
